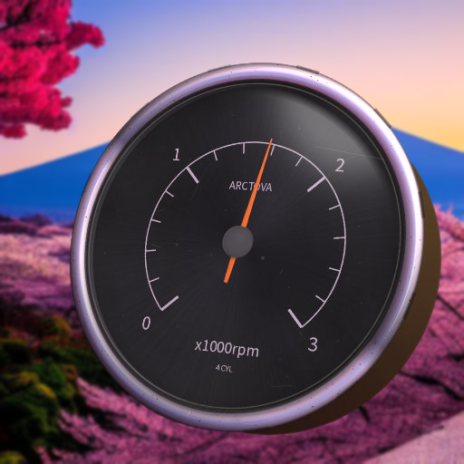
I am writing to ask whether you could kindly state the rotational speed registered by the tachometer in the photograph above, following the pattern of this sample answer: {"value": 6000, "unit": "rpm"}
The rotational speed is {"value": 1600, "unit": "rpm"}
